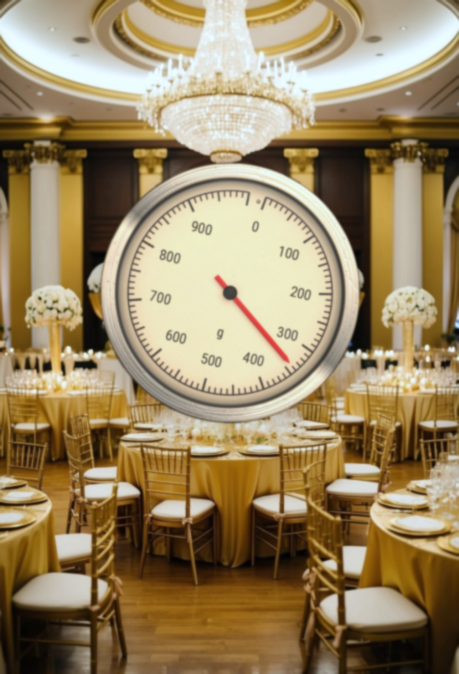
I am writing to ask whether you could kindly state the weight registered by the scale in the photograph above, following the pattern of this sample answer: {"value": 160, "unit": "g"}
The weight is {"value": 340, "unit": "g"}
